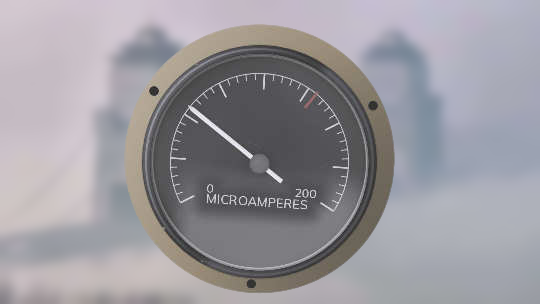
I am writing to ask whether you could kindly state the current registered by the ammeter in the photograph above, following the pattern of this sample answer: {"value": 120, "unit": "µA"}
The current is {"value": 55, "unit": "µA"}
